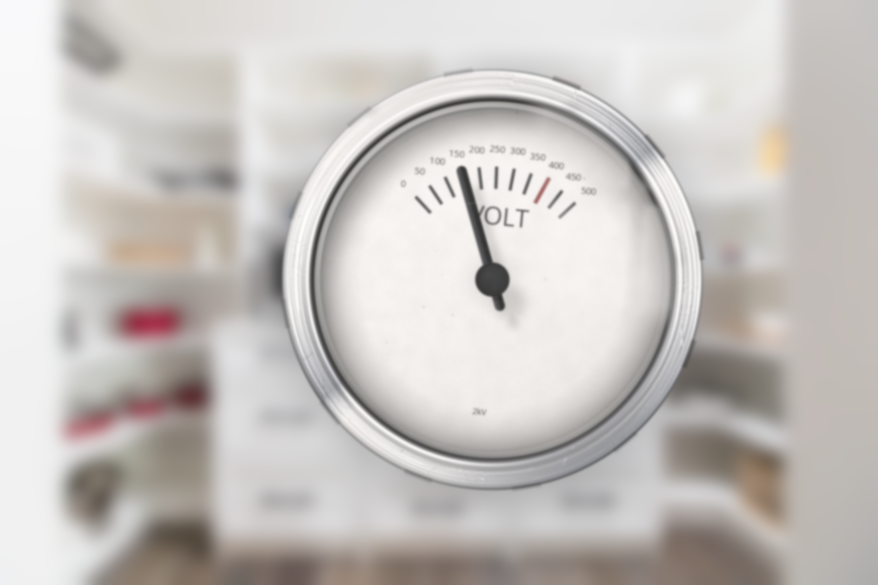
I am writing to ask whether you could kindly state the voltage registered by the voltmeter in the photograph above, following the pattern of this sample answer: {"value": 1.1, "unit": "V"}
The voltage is {"value": 150, "unit": "V"}
